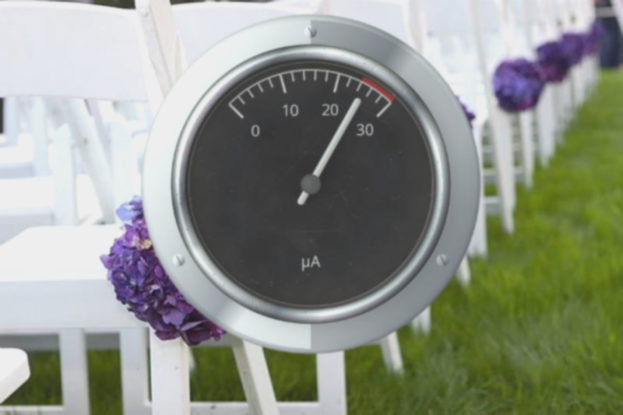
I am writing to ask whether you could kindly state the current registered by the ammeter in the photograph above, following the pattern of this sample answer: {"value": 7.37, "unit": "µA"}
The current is {"value": 25, "unit": "µA"}
